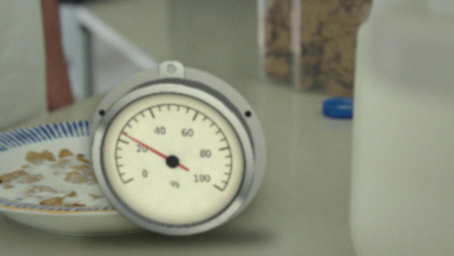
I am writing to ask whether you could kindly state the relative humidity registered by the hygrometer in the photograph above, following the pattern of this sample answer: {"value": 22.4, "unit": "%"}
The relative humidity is {"value": 24, "unit": "%"}
